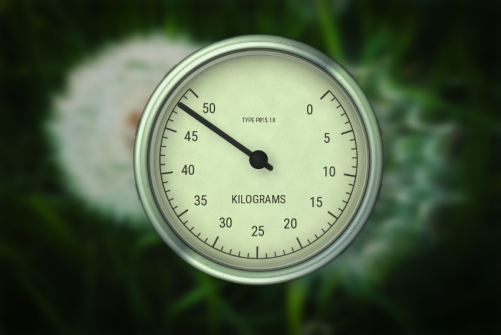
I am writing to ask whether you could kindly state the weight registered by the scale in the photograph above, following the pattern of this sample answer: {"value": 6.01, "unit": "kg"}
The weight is {"value": 48, "unit": "kg"}
